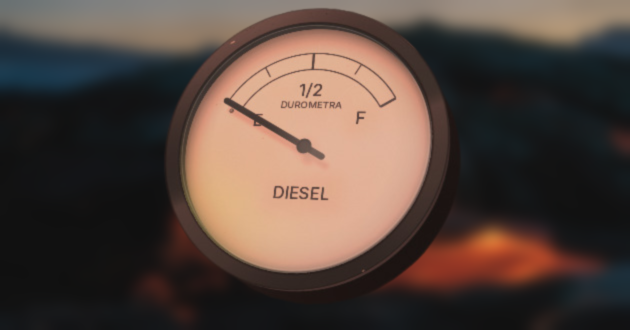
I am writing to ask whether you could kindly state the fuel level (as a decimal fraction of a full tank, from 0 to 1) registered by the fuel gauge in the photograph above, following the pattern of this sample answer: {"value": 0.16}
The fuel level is {"value": 0}
